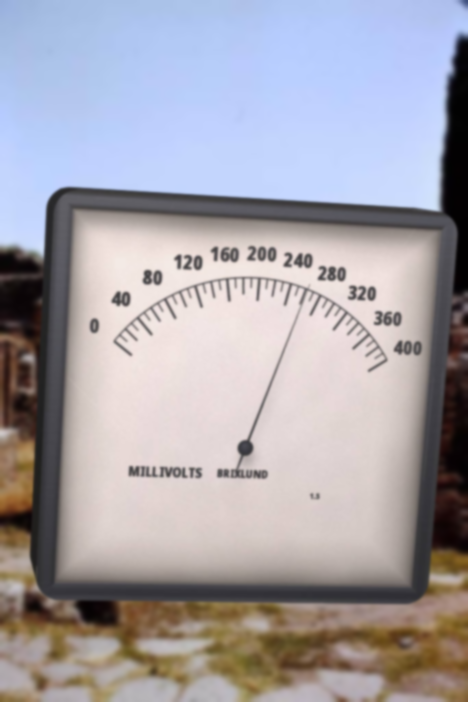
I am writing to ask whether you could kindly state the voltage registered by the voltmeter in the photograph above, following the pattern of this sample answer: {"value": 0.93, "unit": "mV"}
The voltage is {"value": 260, "unit": "mV"}
